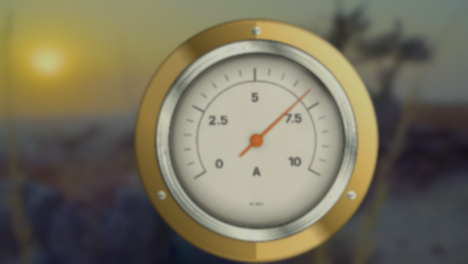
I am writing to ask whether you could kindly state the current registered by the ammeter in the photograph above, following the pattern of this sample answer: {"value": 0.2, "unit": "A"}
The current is {"value": 7, "unit": "A"}
